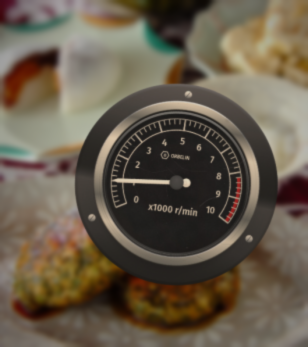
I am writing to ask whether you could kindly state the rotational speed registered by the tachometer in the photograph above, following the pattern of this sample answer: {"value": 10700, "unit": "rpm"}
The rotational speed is {"value": 1000, "unit": "rpm"}
